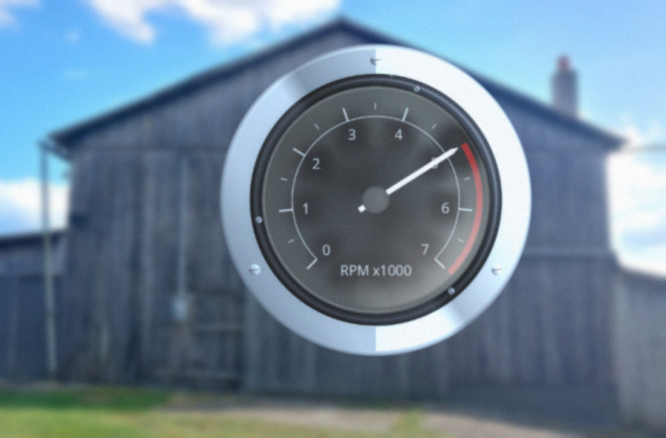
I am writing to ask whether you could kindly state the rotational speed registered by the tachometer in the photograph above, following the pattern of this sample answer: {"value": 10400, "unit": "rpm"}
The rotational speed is {"value": 5000, "unit": "rpm"}
